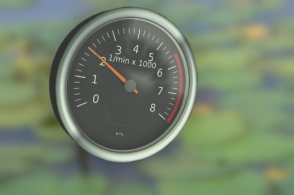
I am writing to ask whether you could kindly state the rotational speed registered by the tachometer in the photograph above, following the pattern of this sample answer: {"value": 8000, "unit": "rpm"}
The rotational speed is {"value": 2000, "unit": "rpm"}
